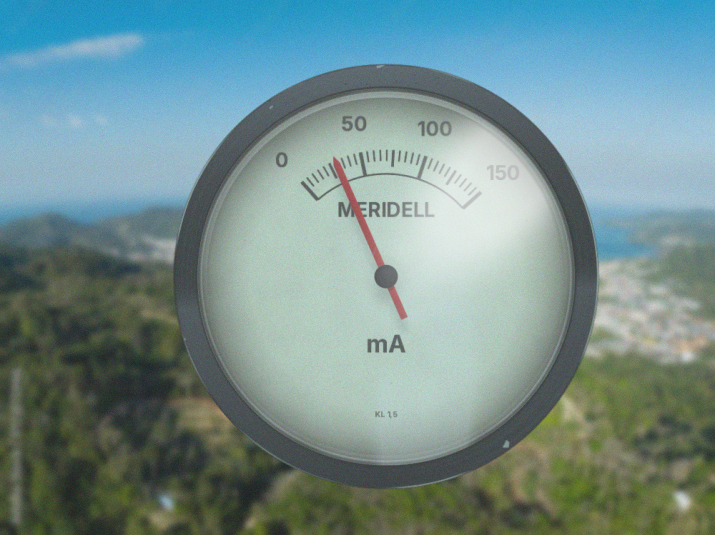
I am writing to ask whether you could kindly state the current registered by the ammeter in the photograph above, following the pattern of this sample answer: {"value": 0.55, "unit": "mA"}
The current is {"value": 30, "unit": "mA"}
